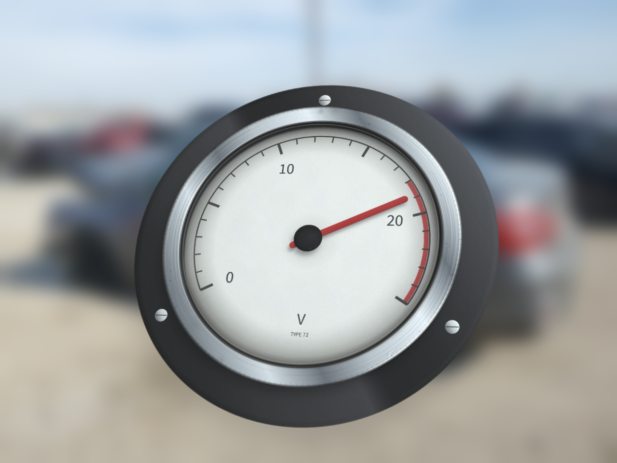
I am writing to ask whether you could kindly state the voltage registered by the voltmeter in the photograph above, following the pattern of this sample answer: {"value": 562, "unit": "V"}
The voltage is {"value": 19, "unit": "V"}
